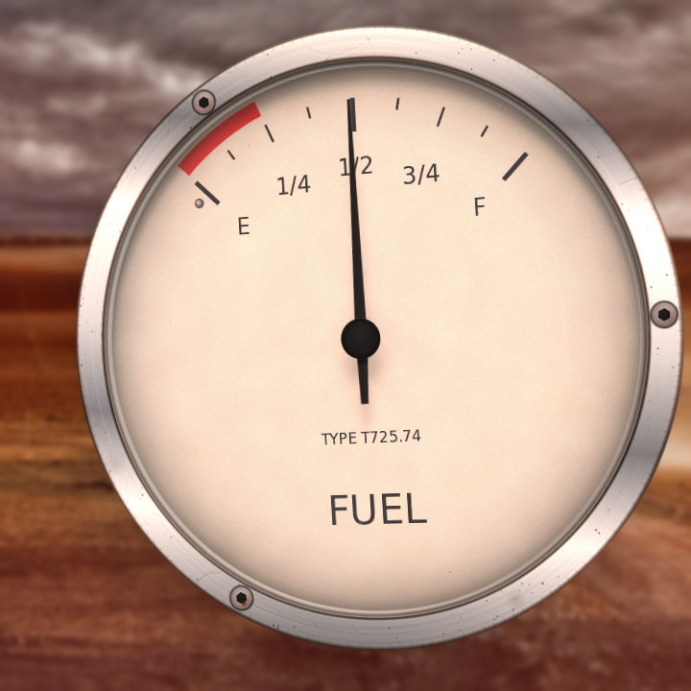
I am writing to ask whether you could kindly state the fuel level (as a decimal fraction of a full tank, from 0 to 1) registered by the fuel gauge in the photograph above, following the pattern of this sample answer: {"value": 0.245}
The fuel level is {"value": 0.5}
